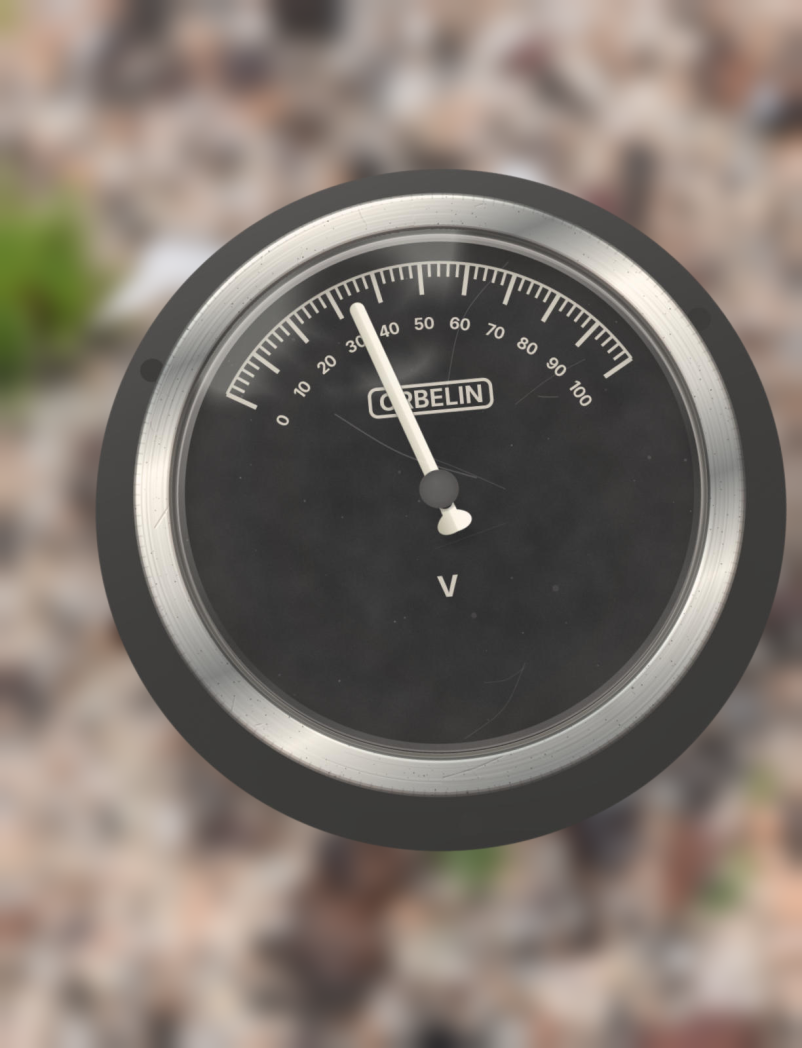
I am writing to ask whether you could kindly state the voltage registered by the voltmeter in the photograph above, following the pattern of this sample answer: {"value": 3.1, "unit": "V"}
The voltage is {"value": 34, "unit": "V"}
